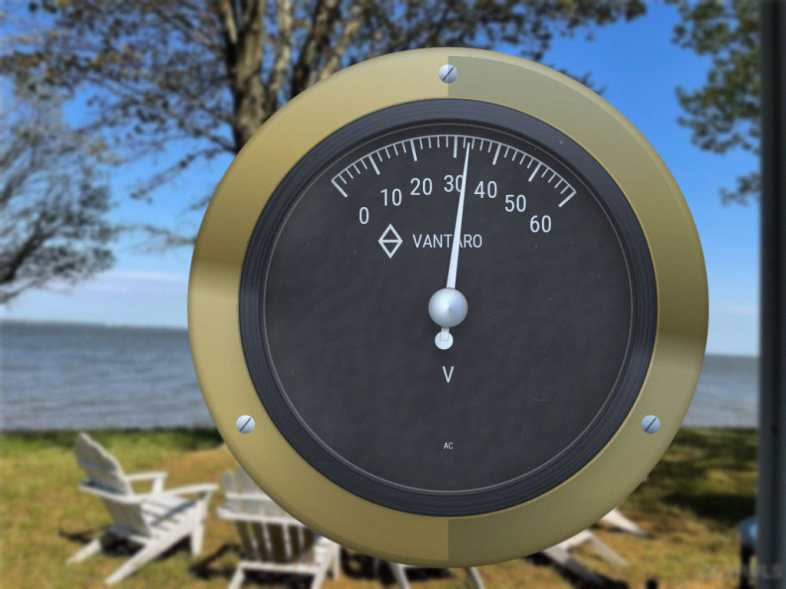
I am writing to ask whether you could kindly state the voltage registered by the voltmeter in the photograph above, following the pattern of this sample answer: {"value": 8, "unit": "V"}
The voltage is {"value": 33, "unit": "V"}
